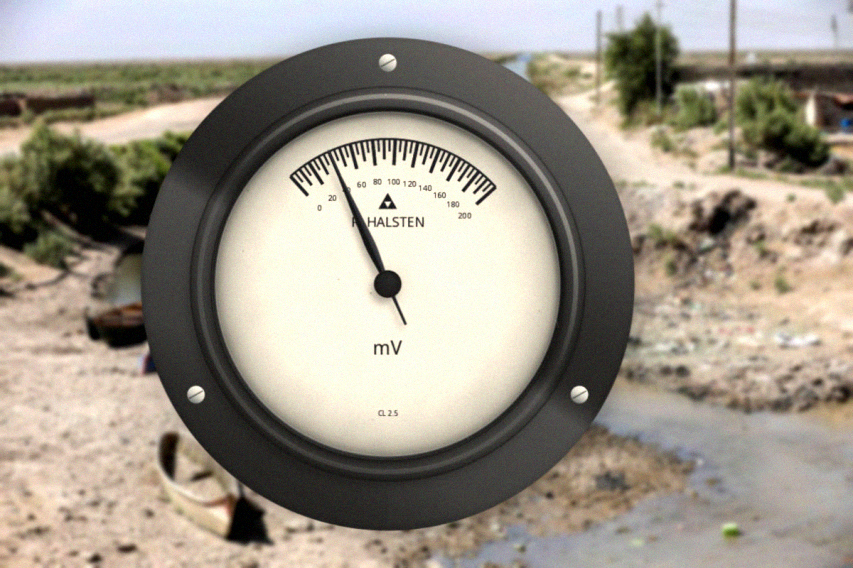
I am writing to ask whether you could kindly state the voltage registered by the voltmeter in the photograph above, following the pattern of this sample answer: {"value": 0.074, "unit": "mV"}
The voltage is {"value": 40, "unit": "mV"}
